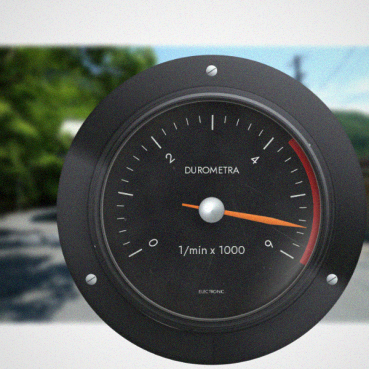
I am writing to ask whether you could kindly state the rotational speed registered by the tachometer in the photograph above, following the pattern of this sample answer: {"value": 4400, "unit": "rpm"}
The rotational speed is {"value": 5500, "unit": "rpm"}
